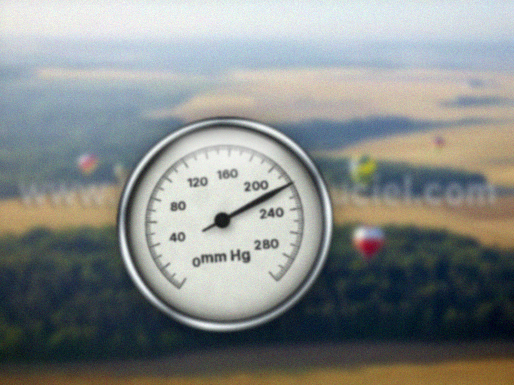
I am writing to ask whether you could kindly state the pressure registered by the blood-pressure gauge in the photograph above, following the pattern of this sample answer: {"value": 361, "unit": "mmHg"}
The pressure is {"value": 220, "unit": "mmHg"}
